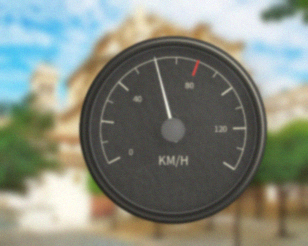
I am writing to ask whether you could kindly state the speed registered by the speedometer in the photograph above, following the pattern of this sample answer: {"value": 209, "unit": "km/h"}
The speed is {"value": 60, "unit": "km/h"}
